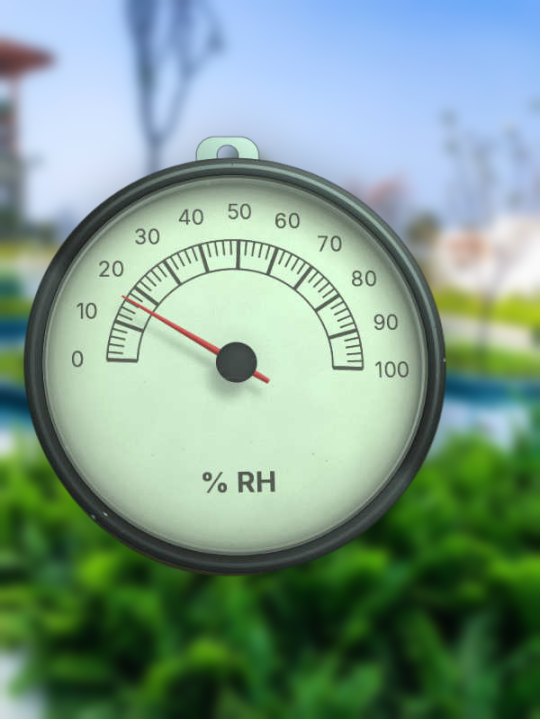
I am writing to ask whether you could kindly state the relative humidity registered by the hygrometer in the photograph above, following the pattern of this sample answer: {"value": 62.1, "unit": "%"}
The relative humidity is {"value": 16, "unit": "%"}
